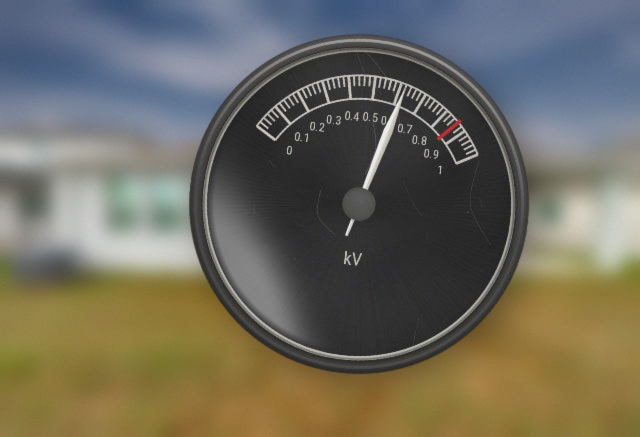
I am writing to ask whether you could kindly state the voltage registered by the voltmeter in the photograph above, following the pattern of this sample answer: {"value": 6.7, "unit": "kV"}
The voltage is {"value": 0.62, "unit": "kV"}
